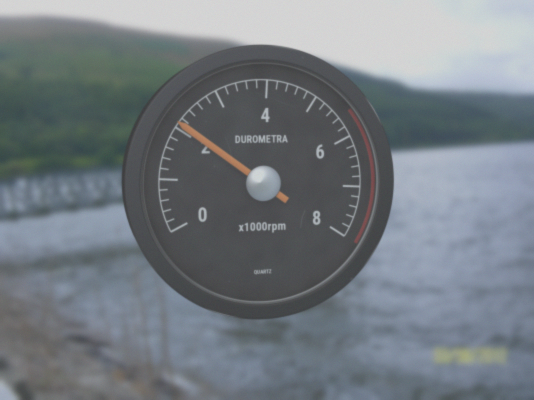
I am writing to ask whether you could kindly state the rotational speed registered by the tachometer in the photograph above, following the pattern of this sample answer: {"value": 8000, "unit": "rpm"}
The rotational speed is {"value": 2100, "unit": "rpm"}
